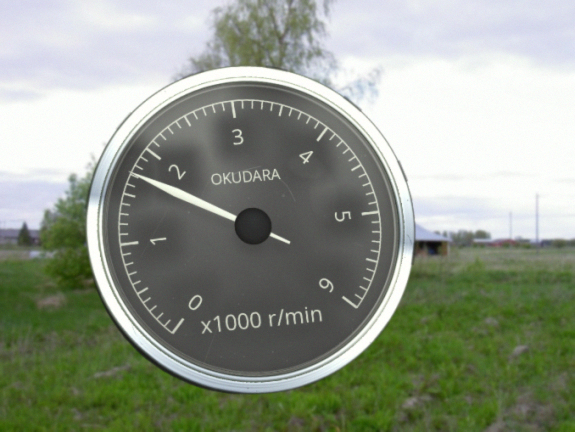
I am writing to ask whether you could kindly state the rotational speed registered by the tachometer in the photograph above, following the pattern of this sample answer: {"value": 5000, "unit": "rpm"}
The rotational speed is {"value": 1700, "unit": "rpm"}
